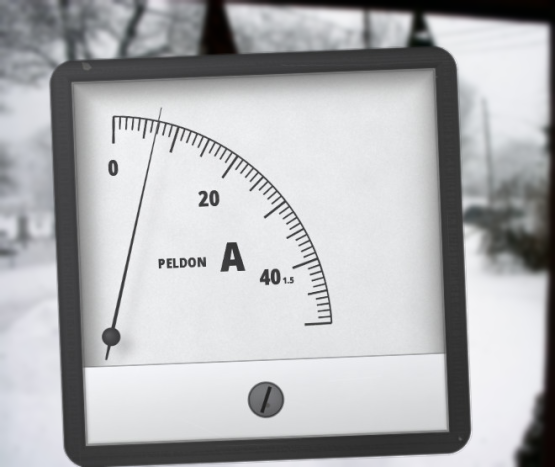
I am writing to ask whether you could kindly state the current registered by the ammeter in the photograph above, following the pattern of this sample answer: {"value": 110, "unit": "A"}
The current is {"value": 7, "unit": "A"}
